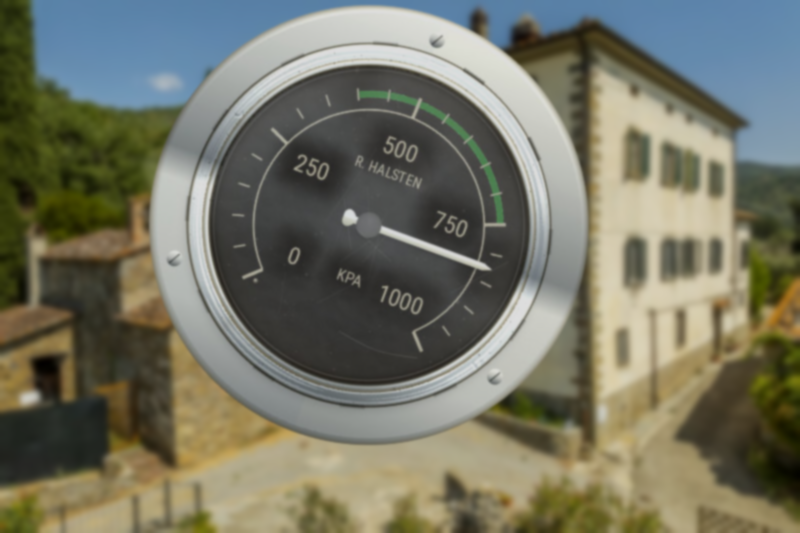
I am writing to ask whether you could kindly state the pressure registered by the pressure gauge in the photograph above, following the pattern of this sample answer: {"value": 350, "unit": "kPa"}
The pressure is {"value": 825, "unit": "kPa"}
